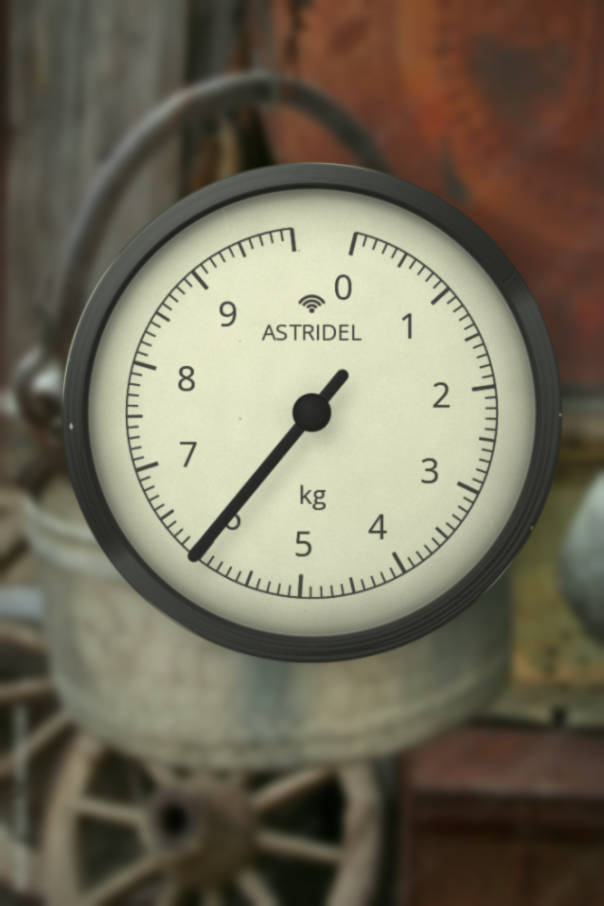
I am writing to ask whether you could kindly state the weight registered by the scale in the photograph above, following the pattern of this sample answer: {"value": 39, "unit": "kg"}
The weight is {"value": 6.05, "unit": "kg"}
